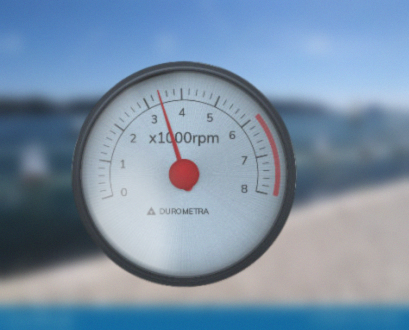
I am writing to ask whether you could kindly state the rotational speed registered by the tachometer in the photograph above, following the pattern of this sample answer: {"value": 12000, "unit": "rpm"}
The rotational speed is {"value": 3400, "unit": "rpm"}
